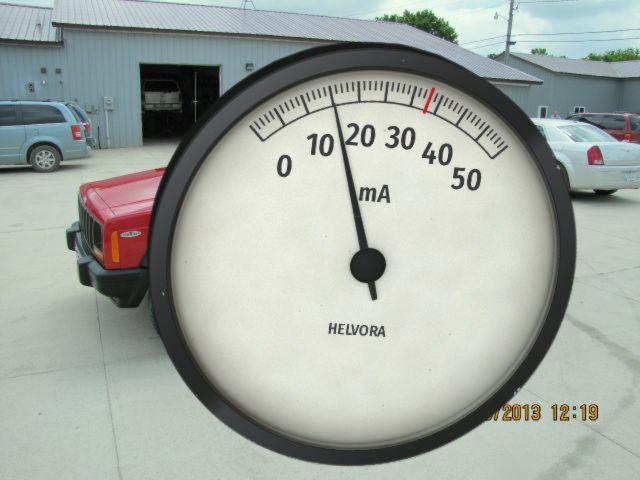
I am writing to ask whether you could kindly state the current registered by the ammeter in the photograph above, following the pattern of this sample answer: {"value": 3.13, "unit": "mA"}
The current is {"value": 15, "unit": "mA"}
